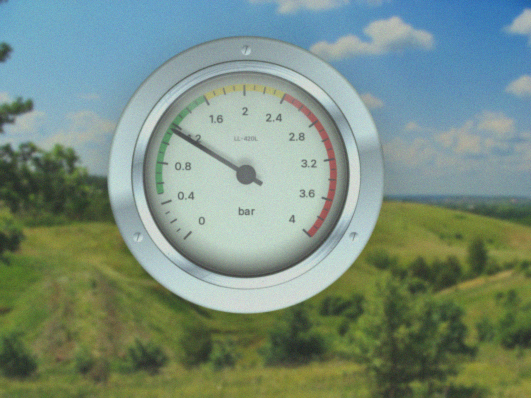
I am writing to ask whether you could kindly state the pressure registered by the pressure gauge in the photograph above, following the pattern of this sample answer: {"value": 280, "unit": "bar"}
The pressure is {"value": 1.15, "unit": "bar"}
